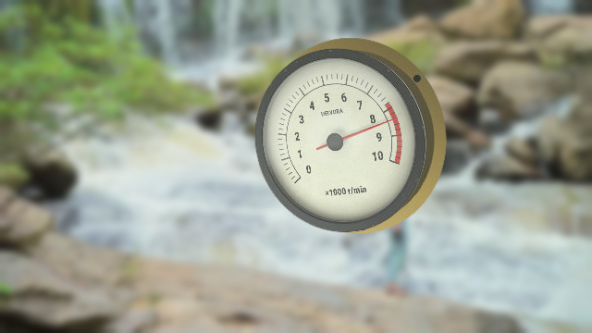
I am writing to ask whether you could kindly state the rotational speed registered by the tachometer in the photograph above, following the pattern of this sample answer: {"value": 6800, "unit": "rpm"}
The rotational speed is {"value": 8400, "unit": "rpm"}
